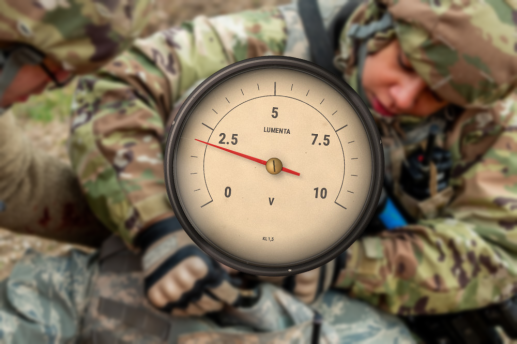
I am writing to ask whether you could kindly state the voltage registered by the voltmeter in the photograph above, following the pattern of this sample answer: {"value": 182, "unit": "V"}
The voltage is {"value": 2, "unit": "V"}
